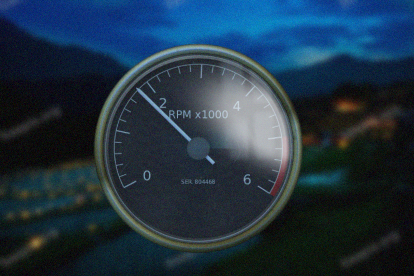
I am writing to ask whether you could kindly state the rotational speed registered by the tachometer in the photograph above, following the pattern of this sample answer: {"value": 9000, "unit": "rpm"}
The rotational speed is {"value": 1800, "unit": "rpm"}
